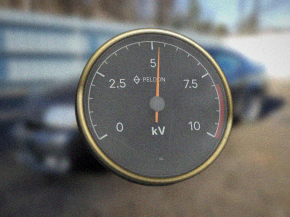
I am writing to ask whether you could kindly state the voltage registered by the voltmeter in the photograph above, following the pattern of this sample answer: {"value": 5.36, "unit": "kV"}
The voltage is {"value": 5.25, "unit": "kV"}
